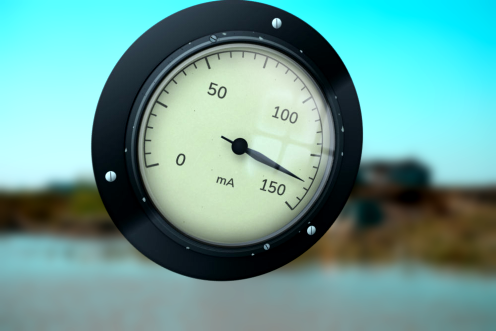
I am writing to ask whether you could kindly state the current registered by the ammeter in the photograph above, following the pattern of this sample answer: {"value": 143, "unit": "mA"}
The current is {"value": 137.5, "unit": "mA"}
